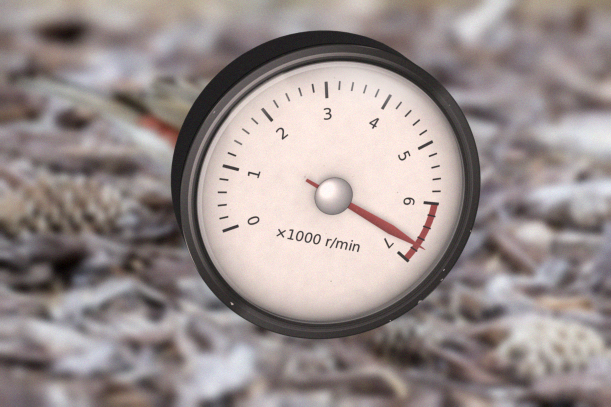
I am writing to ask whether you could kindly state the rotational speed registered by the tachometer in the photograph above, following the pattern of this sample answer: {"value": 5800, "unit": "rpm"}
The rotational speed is {"value": 6700, "unit": "rpm"}
